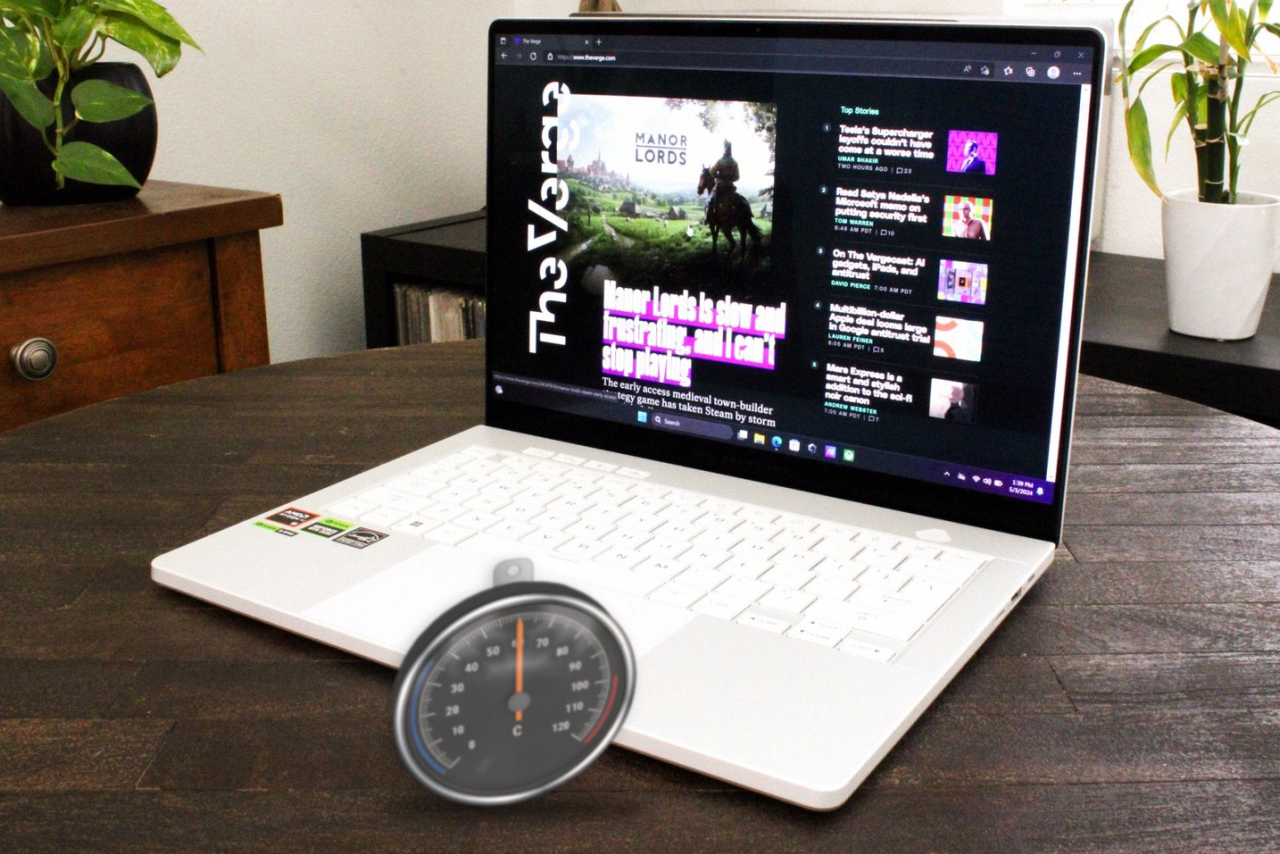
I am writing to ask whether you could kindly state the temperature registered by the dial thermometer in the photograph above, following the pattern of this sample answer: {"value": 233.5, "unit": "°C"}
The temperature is {"value": 60, "unit": "°C"}
